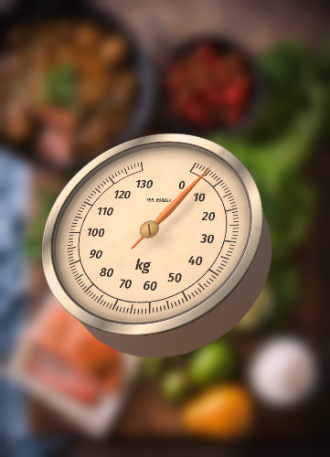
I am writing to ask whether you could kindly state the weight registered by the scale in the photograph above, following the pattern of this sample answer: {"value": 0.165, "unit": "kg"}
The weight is {"value": 5, "unit": "kg"}
